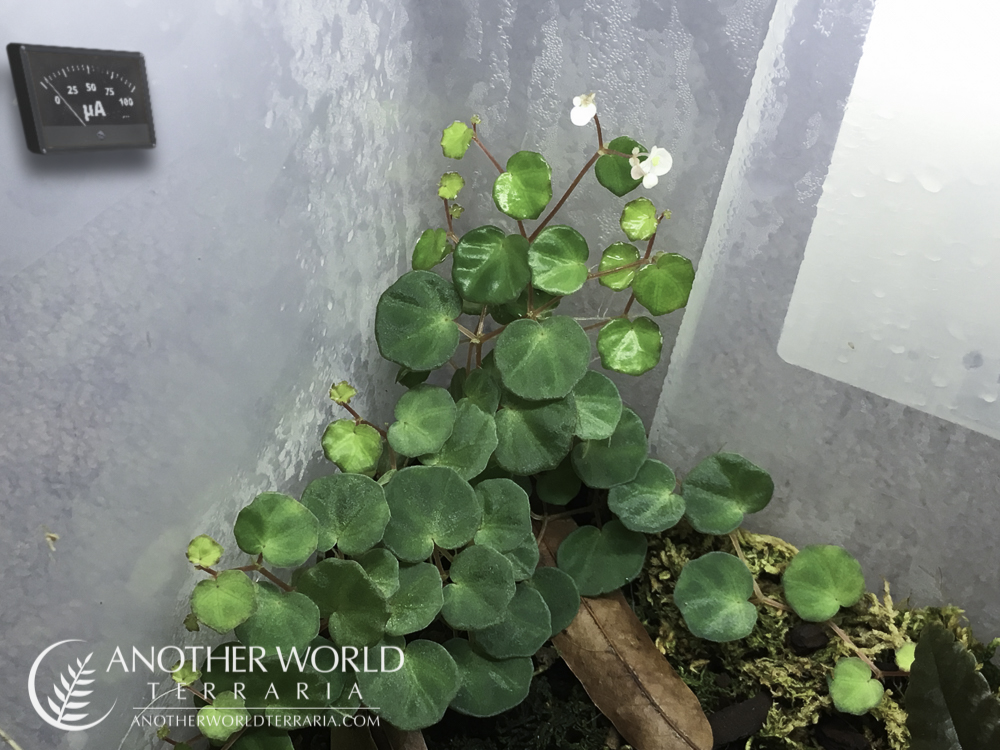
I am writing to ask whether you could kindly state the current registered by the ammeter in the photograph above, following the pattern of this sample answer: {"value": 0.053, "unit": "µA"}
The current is {"value": 5, "unit": "µA"}
